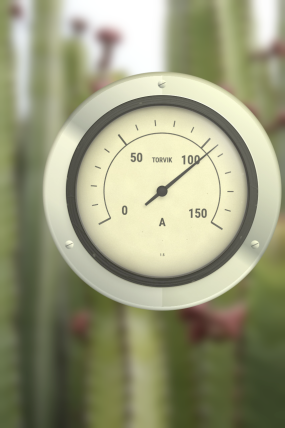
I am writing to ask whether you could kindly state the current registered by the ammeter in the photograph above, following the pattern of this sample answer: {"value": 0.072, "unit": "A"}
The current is {"value": 105, "unit": "A"}
